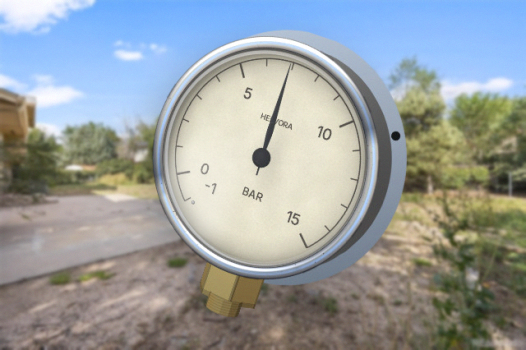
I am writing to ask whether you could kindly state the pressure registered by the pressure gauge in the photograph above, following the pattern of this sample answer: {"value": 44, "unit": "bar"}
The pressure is {"value": 7, "unit": "bar"}
